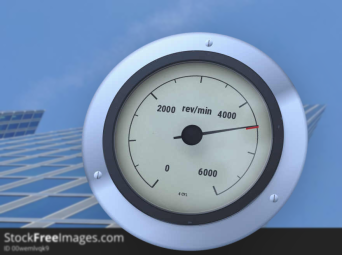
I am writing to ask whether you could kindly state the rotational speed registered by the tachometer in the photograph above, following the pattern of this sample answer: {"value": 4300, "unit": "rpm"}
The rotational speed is {"value": 4500, "unit": "rpm"}
